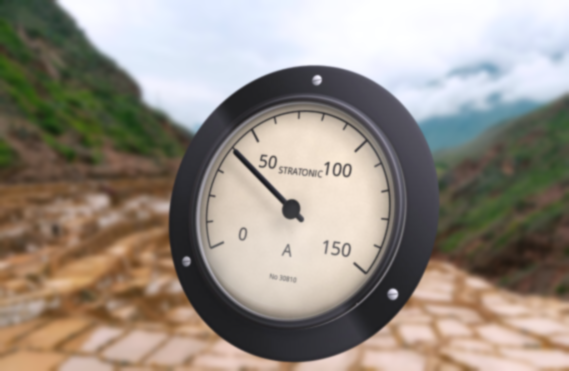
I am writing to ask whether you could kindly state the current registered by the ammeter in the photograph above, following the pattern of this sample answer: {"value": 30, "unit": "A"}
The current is {"value": 40, "unit": "A"}
